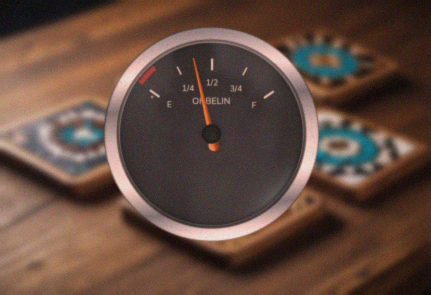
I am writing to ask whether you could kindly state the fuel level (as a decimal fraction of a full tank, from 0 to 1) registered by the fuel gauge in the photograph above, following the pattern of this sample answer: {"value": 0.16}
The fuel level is {"value": 0.375}
